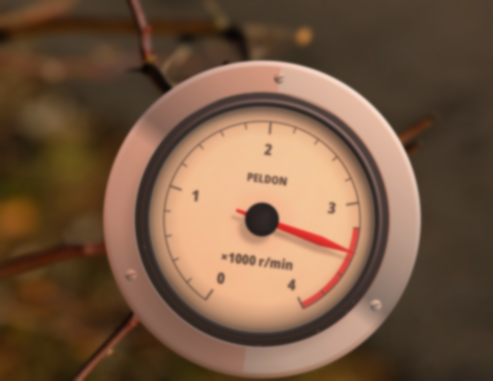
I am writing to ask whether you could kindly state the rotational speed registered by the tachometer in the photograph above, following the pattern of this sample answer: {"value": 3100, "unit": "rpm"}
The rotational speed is {"value": 3400, "unit": "rpm"}
